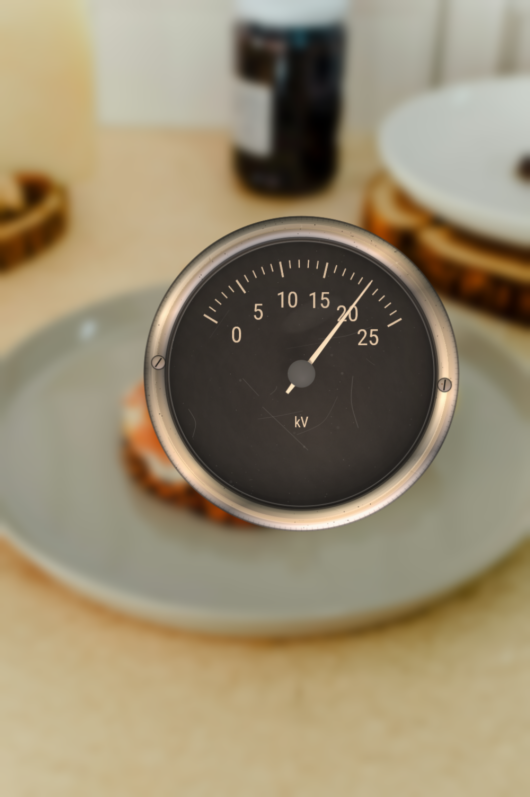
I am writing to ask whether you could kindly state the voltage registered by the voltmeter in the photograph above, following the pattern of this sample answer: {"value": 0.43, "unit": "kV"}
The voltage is {"value": 20, "unit": "kV"}
